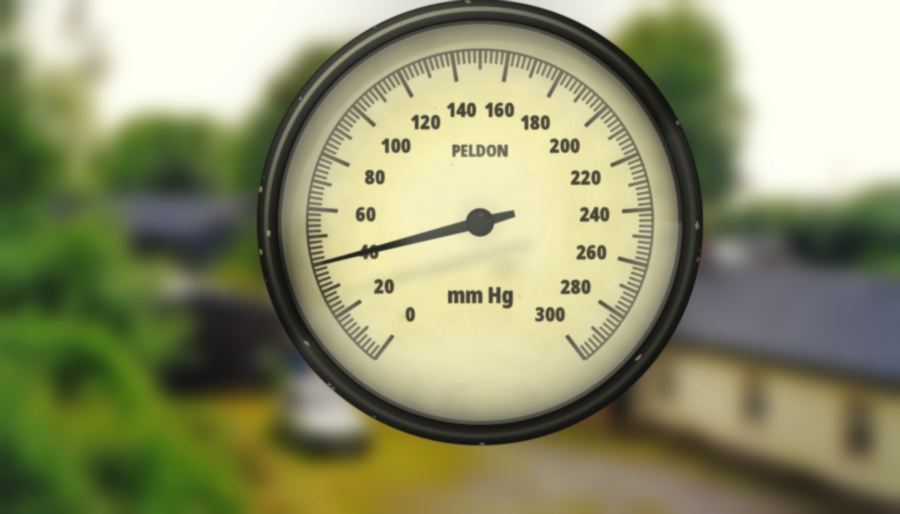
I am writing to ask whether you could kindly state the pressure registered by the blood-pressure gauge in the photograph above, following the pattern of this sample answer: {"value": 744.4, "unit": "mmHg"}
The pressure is {"value": 40, "unit": "mmHg"}
